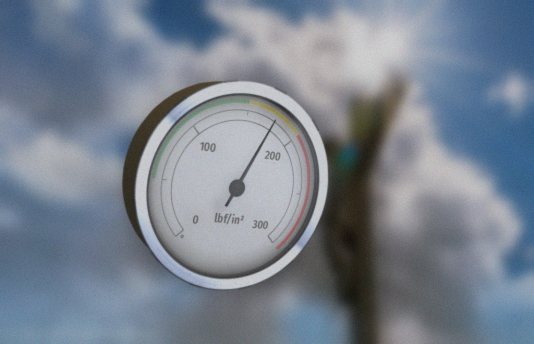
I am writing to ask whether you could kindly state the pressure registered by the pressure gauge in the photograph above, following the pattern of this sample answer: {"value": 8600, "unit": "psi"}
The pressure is {"value": 175, "unit": "psi"}
